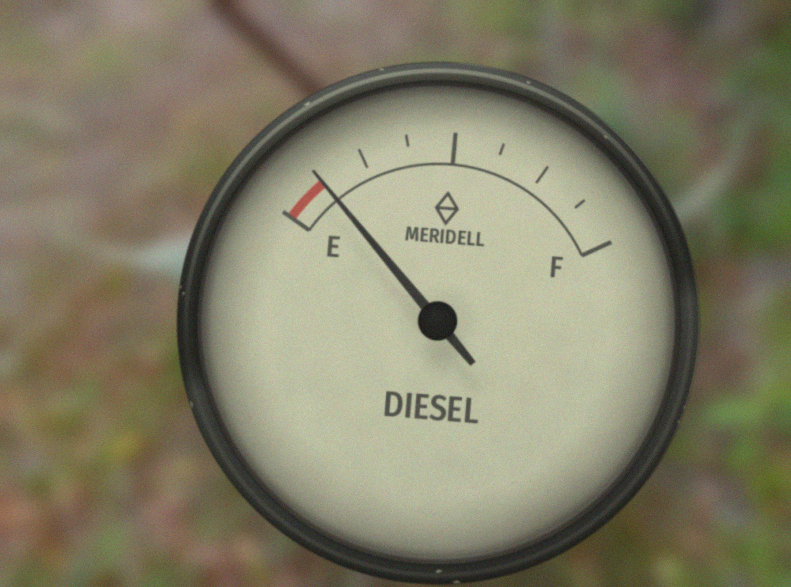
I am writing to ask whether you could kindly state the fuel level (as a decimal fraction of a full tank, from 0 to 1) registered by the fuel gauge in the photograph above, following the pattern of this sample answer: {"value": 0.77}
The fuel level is {"value": 0.125}
